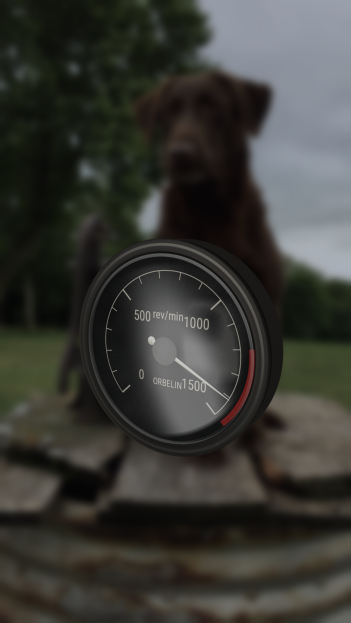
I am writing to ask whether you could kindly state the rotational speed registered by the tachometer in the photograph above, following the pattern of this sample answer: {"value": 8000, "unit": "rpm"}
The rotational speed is {"value": 1400, "unit": "rpm"}
